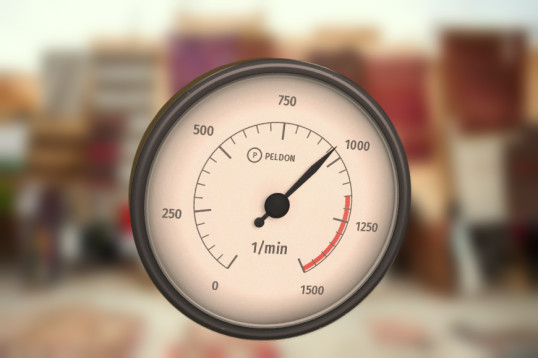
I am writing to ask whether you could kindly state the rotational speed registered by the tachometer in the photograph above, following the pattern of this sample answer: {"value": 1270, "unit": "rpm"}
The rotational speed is {"value": 950, "unit": "rpm"}
